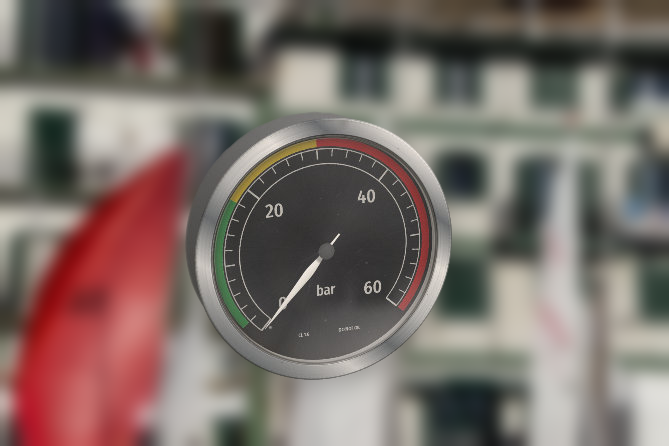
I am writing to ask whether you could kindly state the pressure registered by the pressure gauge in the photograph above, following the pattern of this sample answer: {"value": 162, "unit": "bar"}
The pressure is {"value": 0, "unit": "bar"}
